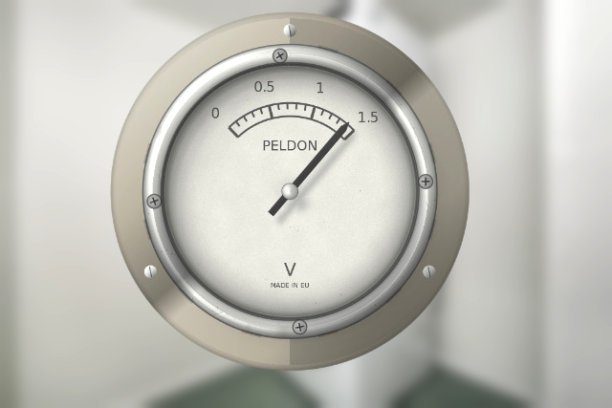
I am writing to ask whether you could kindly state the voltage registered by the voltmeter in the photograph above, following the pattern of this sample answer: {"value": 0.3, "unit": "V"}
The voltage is {"value": 1.4, "unit": "V"}
